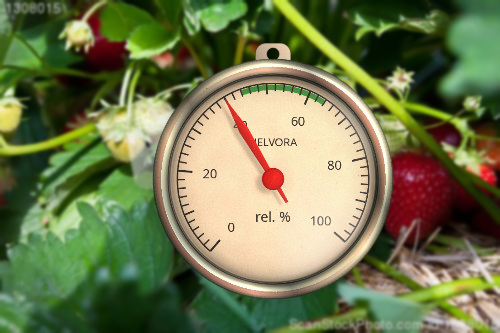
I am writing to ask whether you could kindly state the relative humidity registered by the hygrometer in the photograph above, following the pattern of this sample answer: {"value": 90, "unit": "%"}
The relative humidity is {"value": 40, "unit": "%"}
